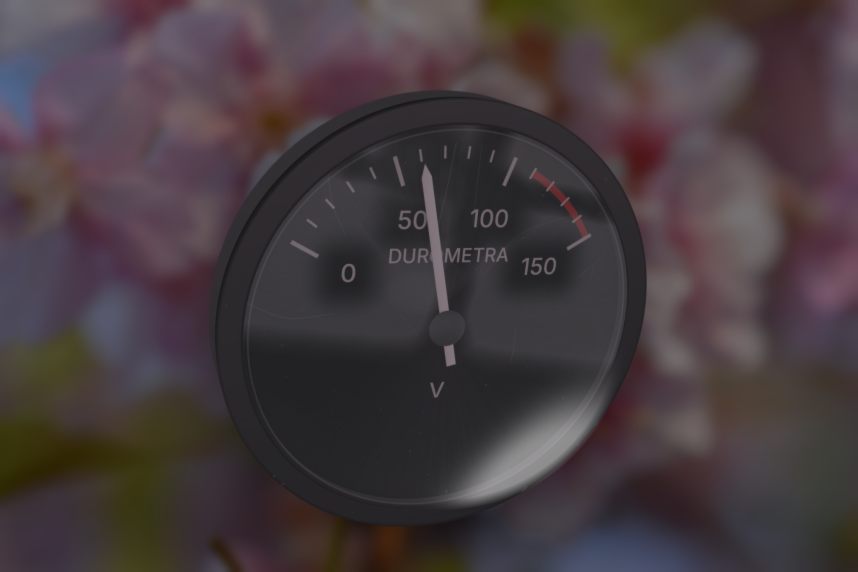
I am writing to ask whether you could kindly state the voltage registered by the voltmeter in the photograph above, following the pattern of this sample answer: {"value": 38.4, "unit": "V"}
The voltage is {"value": 60, "unit": "V"}
